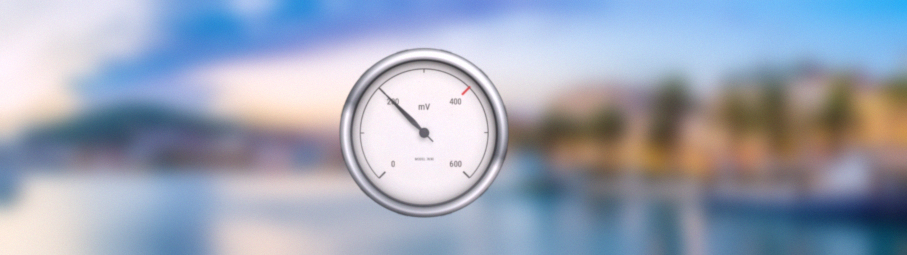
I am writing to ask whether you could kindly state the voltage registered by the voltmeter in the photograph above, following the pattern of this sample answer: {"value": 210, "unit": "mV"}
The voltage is {"value": 200, "unit": "mV"}
